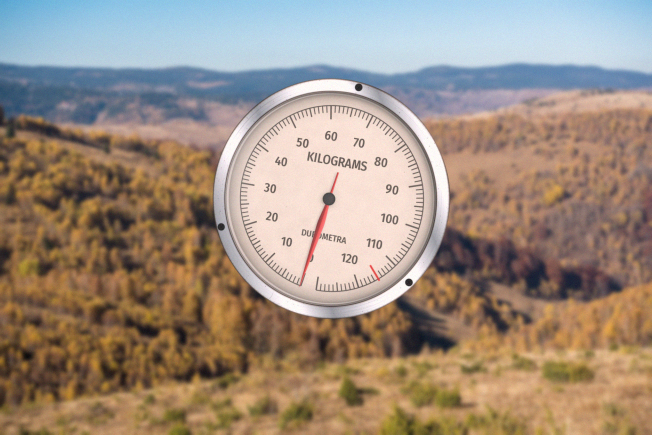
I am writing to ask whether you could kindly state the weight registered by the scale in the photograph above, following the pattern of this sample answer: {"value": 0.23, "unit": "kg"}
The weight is {"value": 0, "unit": "kg"}
